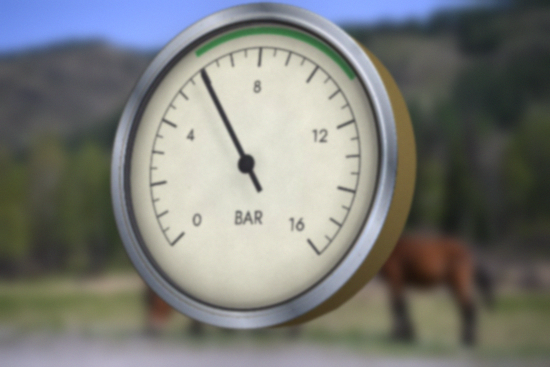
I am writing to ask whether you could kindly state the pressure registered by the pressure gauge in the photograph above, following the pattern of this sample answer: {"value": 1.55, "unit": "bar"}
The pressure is {"value": 6, "unit": "bar"}
